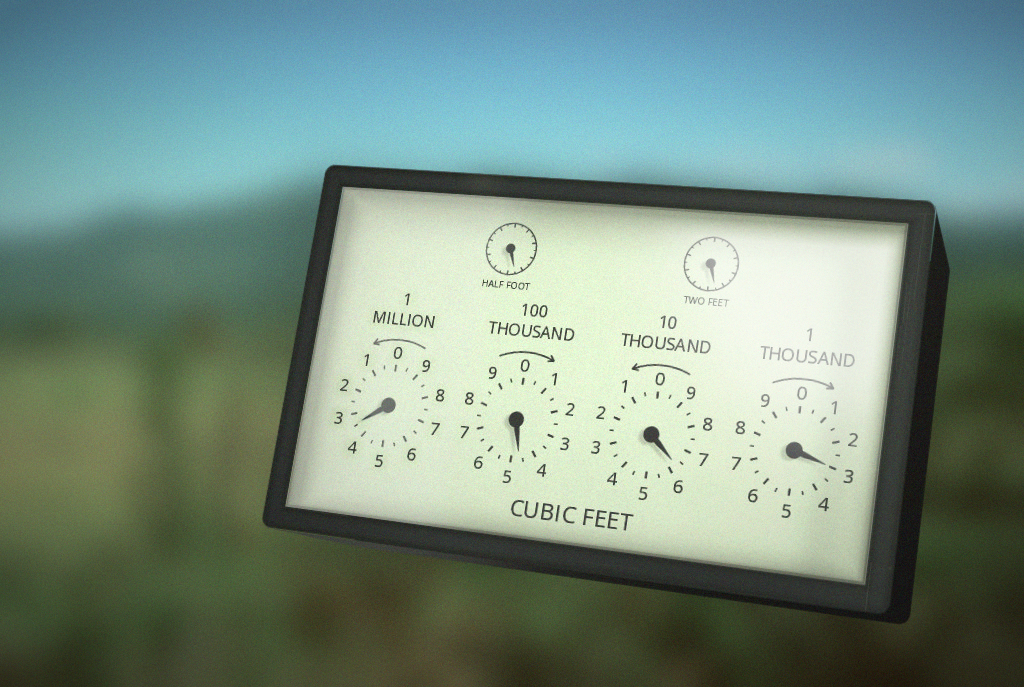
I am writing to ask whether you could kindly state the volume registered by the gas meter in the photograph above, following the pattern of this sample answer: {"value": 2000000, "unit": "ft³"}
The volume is {"value": 346300, "unit": "ft³"}
